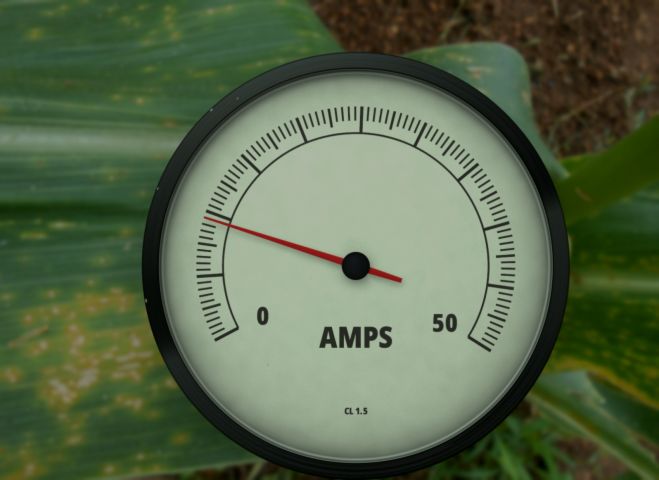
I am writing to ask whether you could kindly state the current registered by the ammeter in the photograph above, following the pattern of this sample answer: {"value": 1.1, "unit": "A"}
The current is {"value": 9.5, "unit": "A"}
